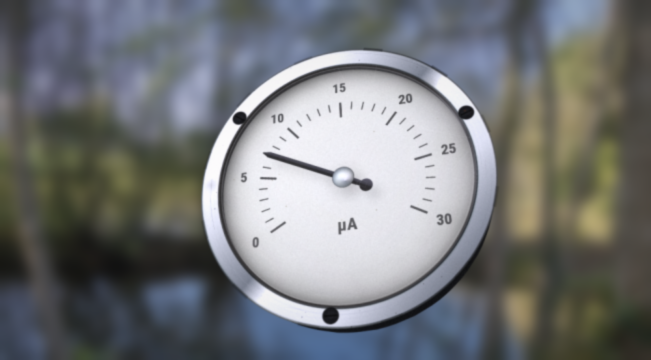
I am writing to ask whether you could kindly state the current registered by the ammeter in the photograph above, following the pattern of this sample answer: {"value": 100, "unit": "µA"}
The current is {"value": 7, "unit": "µA"}
